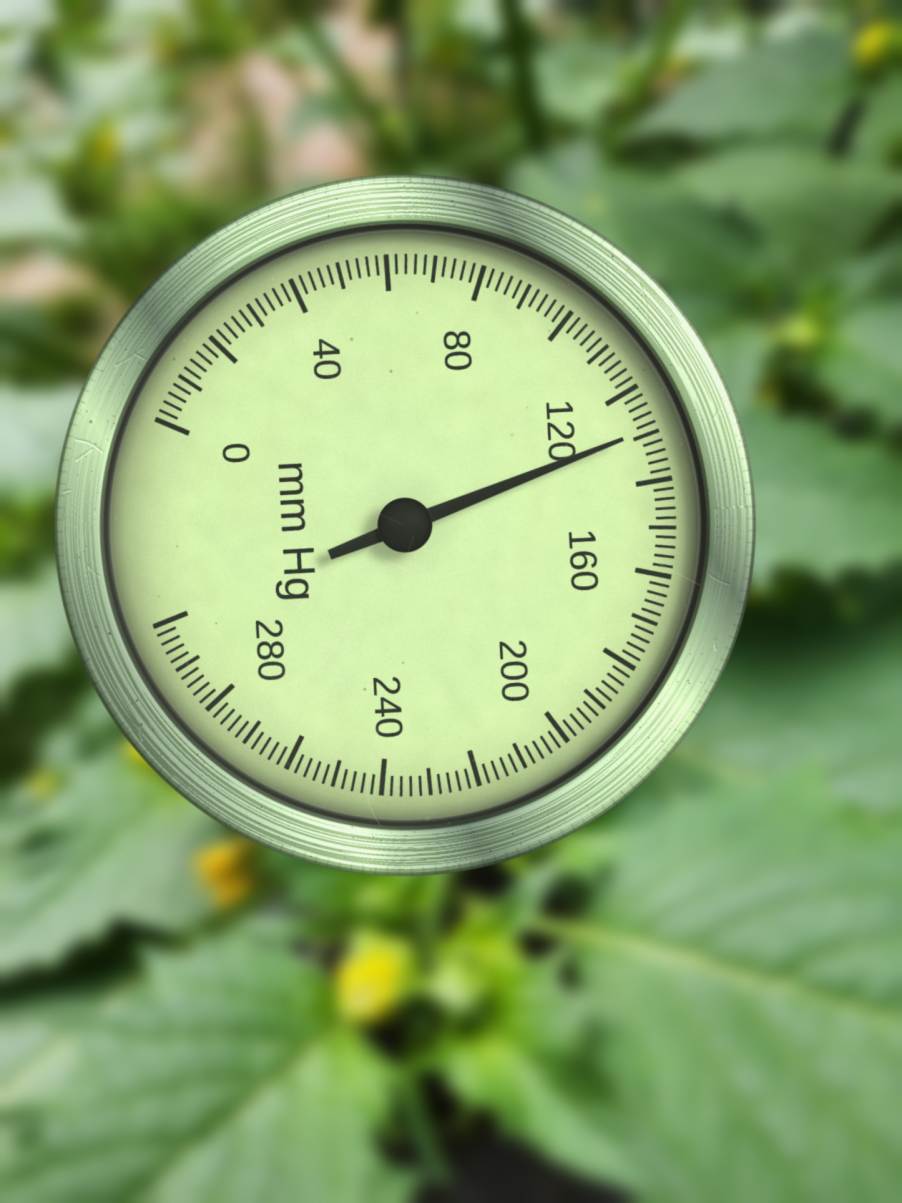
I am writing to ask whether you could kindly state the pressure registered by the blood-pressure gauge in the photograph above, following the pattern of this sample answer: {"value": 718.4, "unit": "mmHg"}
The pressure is {"value": 129, "unit": "mmHg"}
